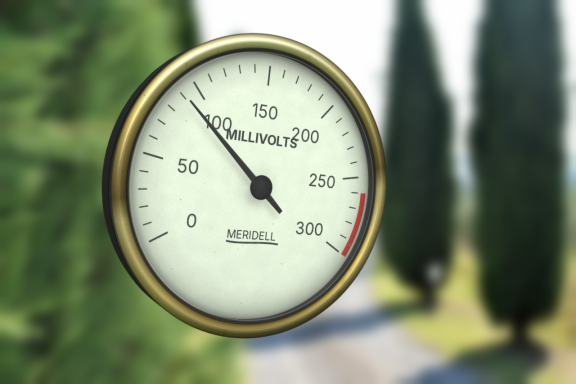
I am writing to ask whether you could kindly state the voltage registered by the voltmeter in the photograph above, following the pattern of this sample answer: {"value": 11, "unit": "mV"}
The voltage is {"value": 90, "unit": "mV"}
